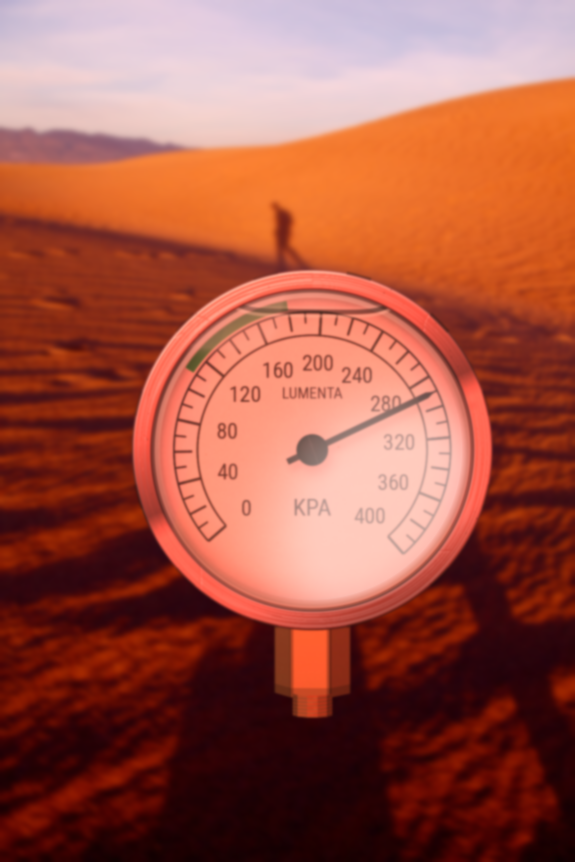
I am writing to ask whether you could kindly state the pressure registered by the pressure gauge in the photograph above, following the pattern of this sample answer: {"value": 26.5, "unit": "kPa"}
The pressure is {"value": 290, "unit": "kPa"}
